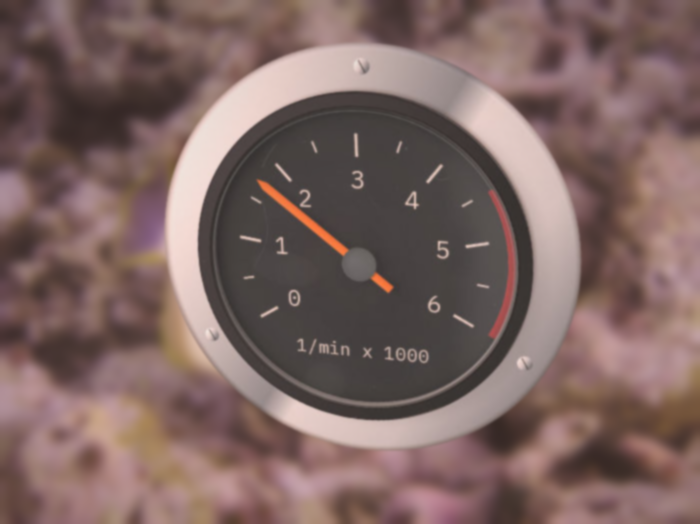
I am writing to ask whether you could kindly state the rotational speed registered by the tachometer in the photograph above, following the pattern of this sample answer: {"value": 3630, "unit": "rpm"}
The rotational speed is {"value": 1750, "unit": "rpm"}
